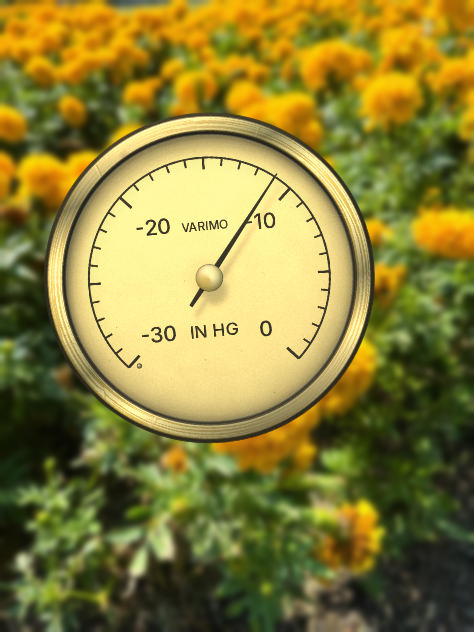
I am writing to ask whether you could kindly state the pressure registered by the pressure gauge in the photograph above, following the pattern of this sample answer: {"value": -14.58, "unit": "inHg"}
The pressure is {"value": -11, "unit": "inHg"}
